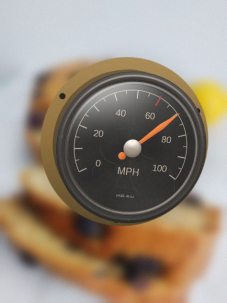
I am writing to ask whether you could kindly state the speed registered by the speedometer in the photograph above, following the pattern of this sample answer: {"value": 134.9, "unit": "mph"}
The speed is {"value": 70, "unit": "mph"}
